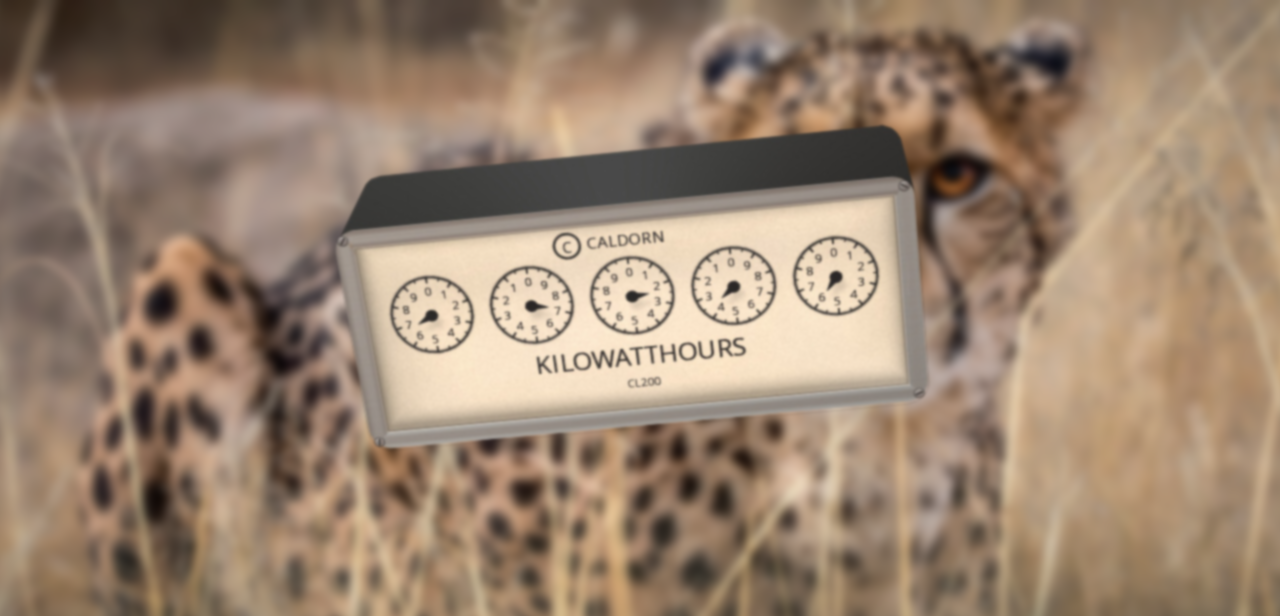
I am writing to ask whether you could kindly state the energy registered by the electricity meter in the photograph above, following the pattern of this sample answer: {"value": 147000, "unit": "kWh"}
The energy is {"value": 67236, "unit": "kWh"}
